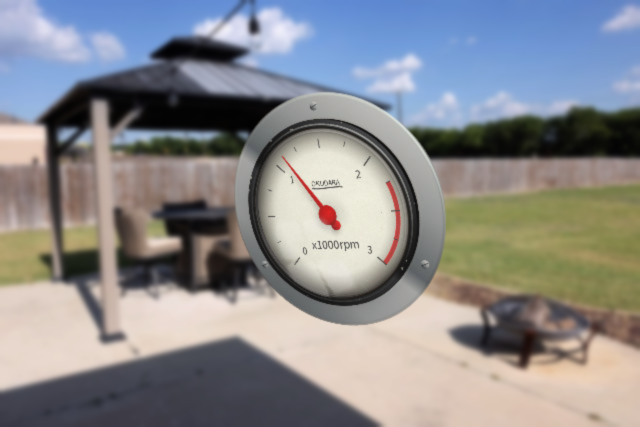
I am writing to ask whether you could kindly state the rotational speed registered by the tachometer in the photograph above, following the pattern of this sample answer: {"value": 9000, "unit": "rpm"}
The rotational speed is {"value": 1125, "unit": "rpm"}
